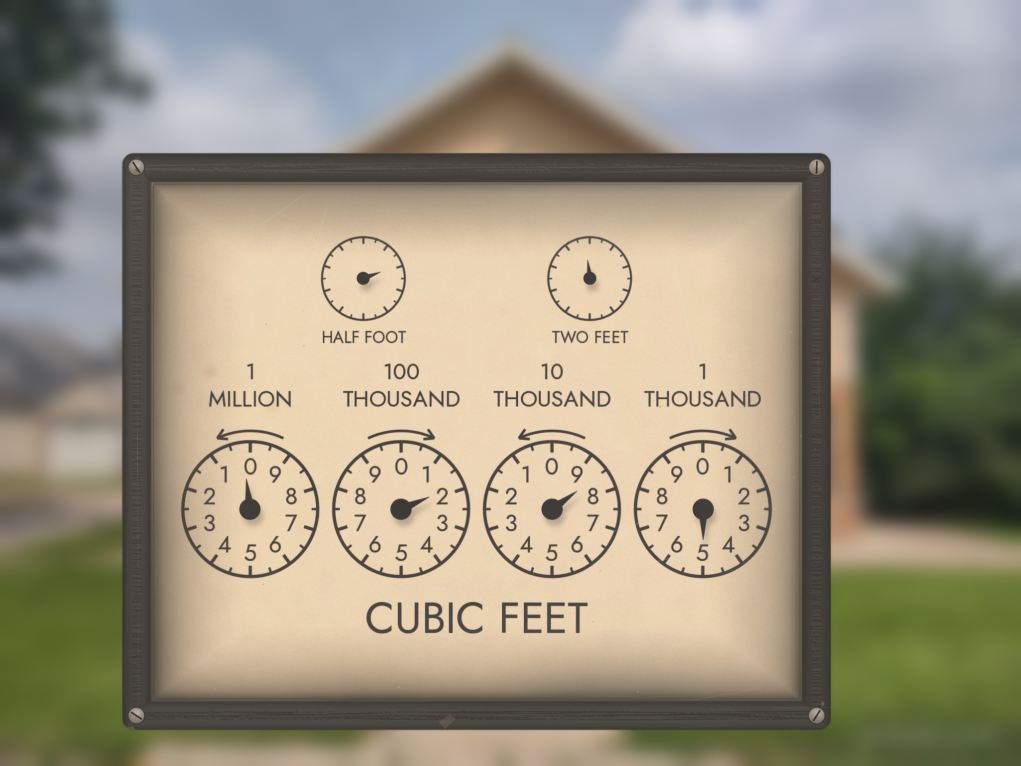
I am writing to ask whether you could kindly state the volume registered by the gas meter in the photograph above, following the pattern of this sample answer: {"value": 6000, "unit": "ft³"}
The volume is {"value": 18500, "unit": "ft³"}
